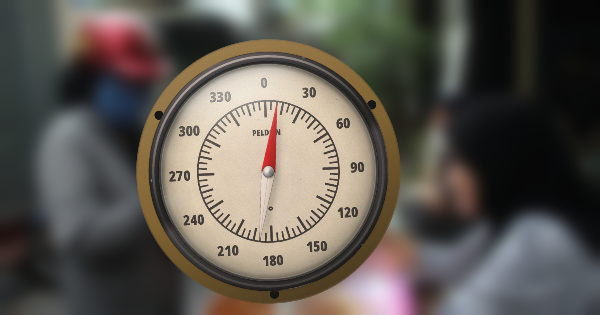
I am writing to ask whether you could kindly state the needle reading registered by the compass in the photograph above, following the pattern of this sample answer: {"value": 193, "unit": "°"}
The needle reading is {"value": 10, "unit": "°"}
